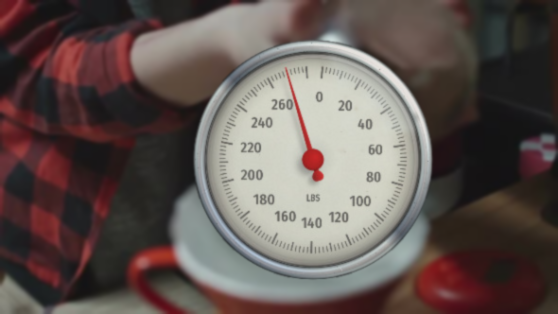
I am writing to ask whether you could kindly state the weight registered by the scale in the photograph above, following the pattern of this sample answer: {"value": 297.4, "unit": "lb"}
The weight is {"value": 270, "unit": "lb"}
